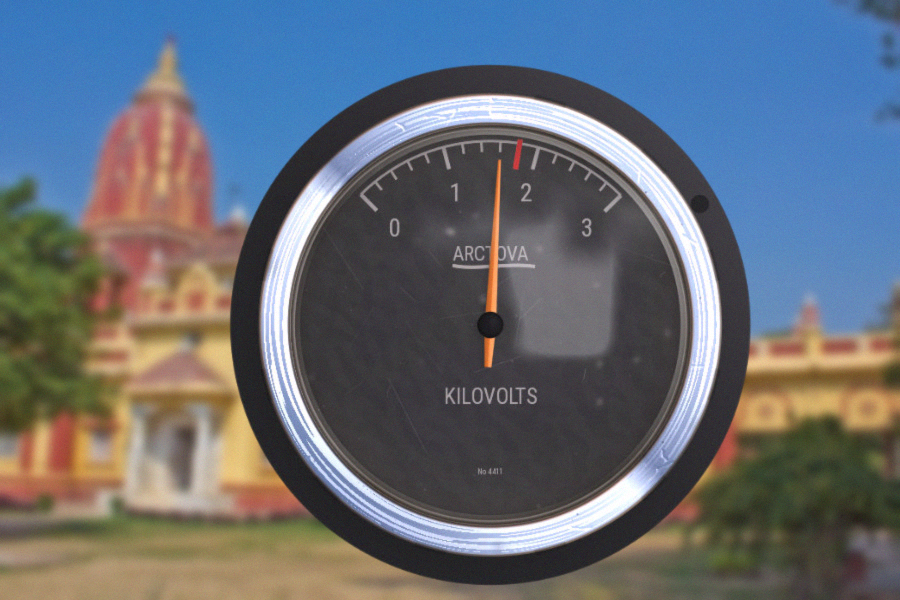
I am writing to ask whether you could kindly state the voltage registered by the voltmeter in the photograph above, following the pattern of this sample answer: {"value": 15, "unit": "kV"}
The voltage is {"value": 1.6, "unit": "kV"}
